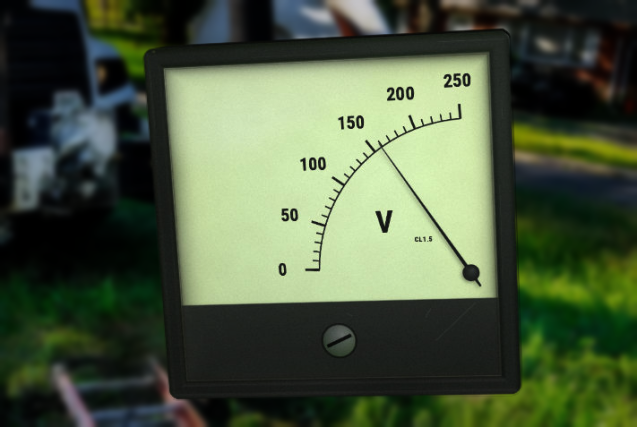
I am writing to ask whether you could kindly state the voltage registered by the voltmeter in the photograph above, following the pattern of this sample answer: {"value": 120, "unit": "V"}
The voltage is {"value": 160, "unit": "V"}
